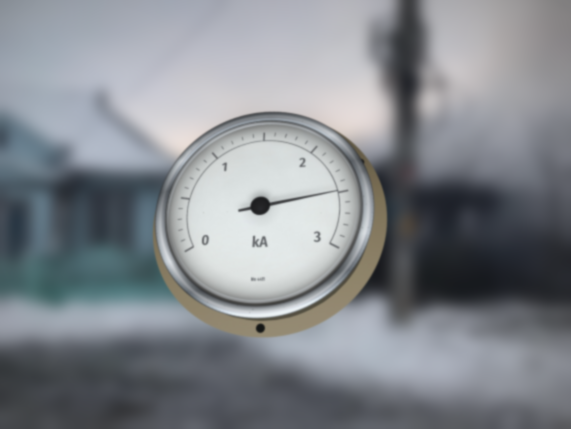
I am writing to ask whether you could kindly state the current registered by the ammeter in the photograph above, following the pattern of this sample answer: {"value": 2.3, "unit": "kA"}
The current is {"value": 2.5, "unit": "kA"}
